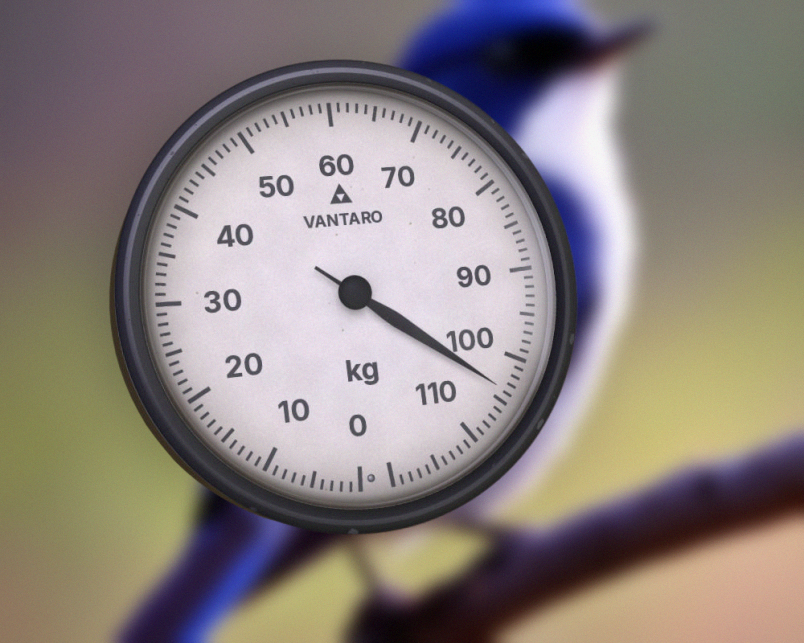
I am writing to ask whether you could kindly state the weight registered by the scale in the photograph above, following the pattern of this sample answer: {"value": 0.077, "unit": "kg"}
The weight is {"value": 104, "unit": "kg"}
